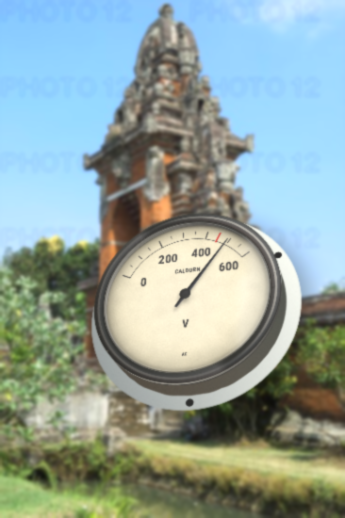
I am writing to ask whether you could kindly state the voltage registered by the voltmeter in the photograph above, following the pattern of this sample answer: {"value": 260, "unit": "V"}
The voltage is {"value": 500, "unit": "V"}
